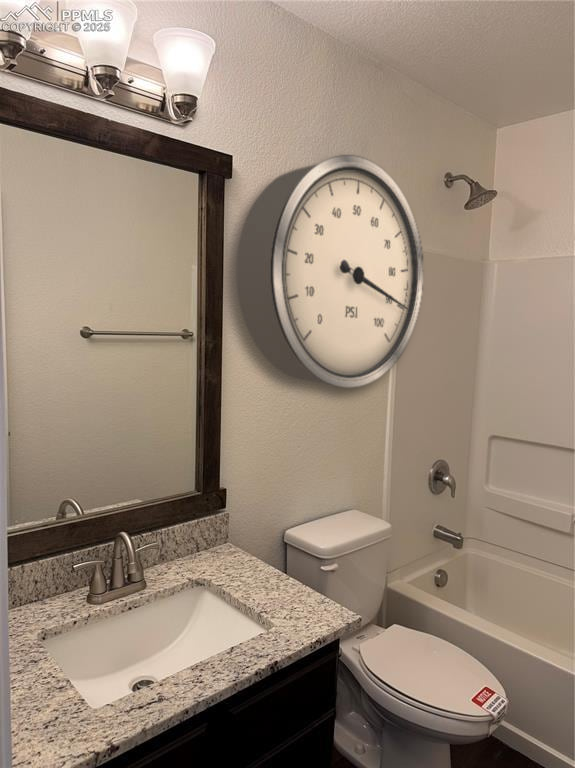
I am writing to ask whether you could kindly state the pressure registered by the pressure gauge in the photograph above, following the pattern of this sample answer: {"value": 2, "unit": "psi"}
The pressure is {"value": 90, "unit": "psi"}
